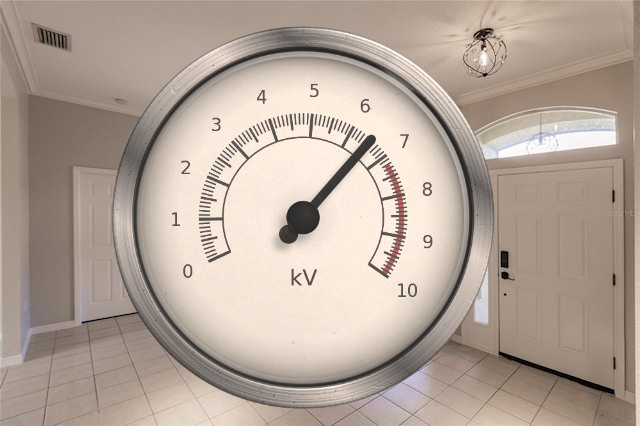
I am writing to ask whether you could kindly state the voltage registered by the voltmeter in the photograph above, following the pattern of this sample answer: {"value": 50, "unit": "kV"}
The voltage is {"value": 6.5, "unit": "kV"}
